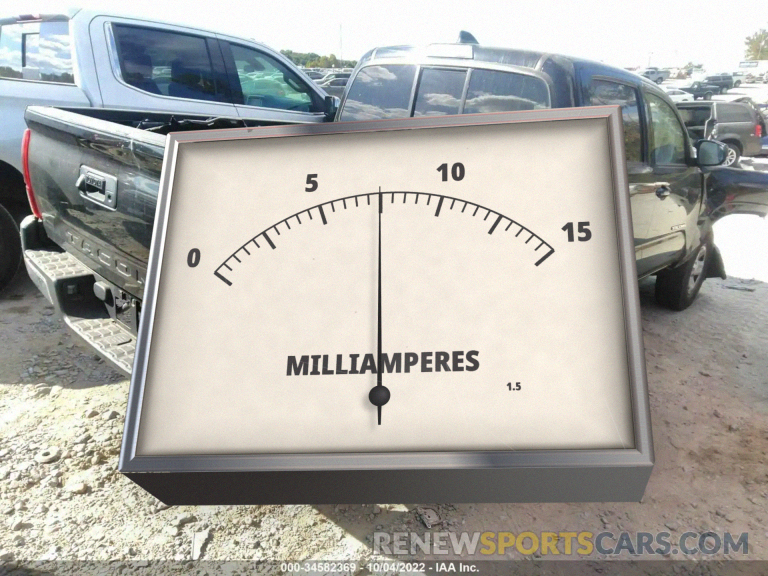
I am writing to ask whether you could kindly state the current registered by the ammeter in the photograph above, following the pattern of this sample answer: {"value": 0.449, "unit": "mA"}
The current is {"value": 7.5, "unit": "mA"}
